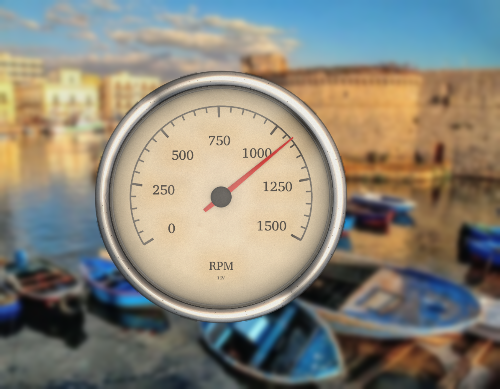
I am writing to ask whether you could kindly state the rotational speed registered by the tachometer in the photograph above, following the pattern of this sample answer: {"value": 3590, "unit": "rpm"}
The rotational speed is {"value": 1075, "unit": "rpm"}
